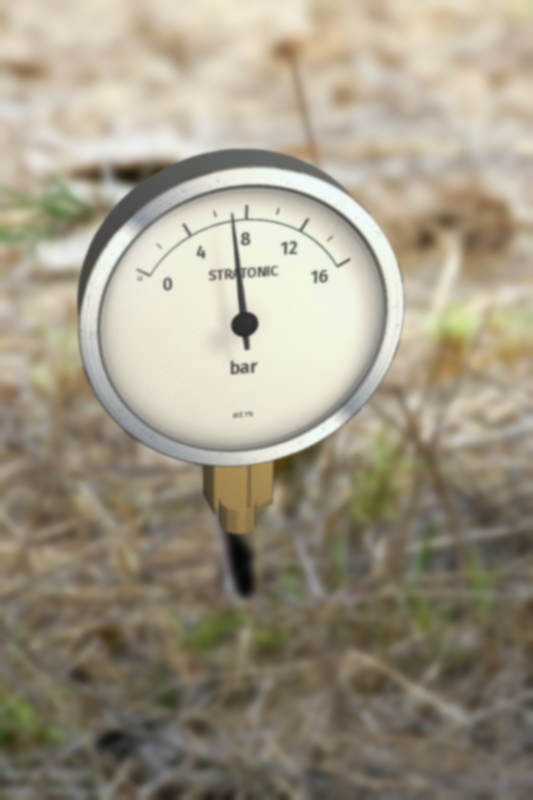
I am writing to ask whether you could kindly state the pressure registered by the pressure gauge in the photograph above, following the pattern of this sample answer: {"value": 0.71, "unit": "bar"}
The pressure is {"value": 7, "unit": "bar"}
